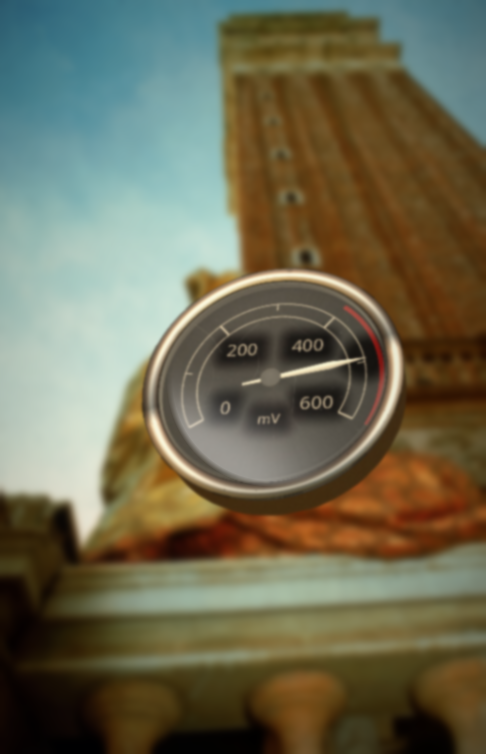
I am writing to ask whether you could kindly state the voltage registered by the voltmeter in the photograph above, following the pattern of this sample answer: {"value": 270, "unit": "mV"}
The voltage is {"value": 500, "unit": "mV"}
